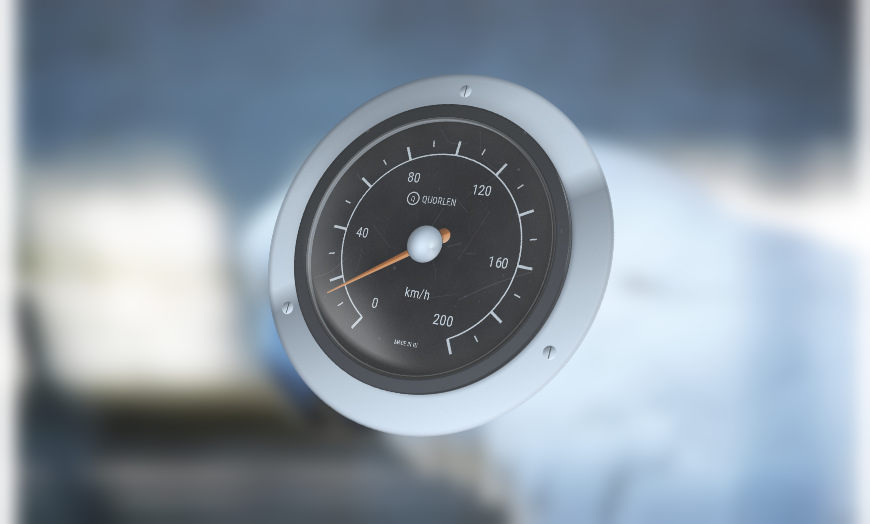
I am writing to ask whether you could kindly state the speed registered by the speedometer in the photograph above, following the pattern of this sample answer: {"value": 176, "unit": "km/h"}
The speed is {"value": 15, "unit": "km/h"}
